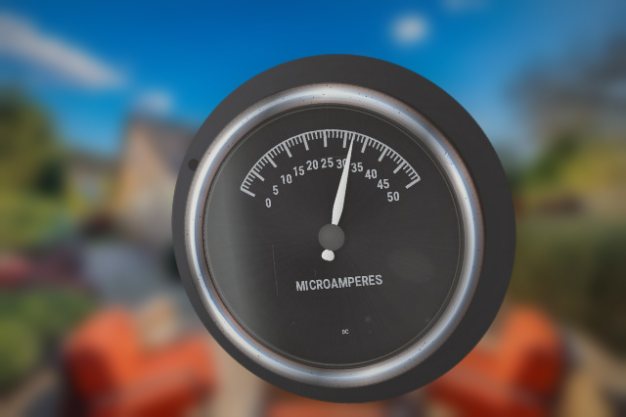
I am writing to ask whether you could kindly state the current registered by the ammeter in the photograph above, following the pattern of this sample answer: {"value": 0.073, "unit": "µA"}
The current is {"value": 32, "unit": "µA"}
